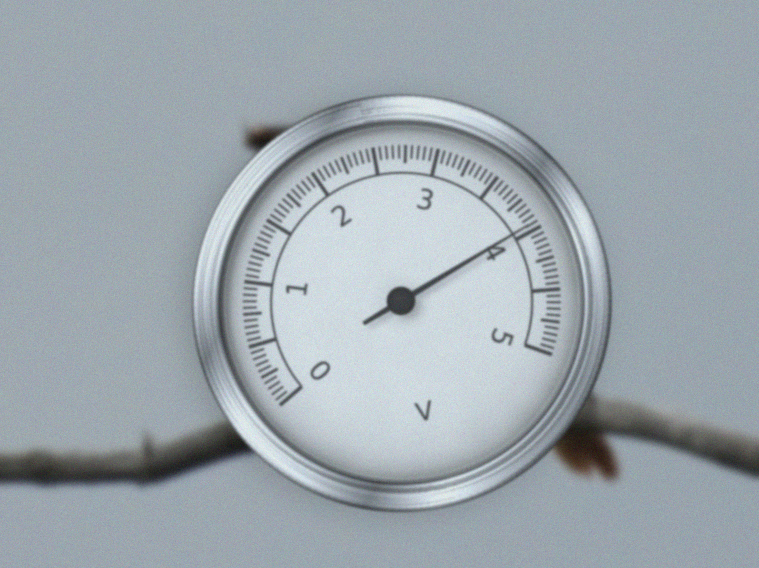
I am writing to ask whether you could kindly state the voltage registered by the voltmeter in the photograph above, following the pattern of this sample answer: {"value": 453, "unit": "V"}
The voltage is {"value": 3.95, "unit": "V"}
